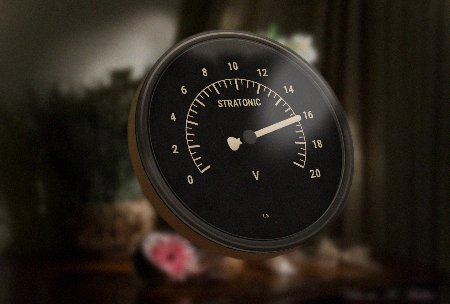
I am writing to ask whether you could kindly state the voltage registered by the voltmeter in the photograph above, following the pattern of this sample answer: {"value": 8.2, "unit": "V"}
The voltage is {"value": 16, "unit": "V"}
